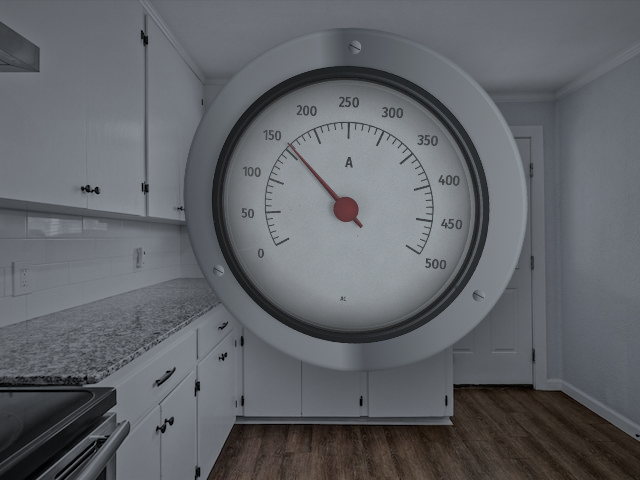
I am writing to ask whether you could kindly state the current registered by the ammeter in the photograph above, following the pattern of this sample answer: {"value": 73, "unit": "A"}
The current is {"value": 160, "unit": "A"}
